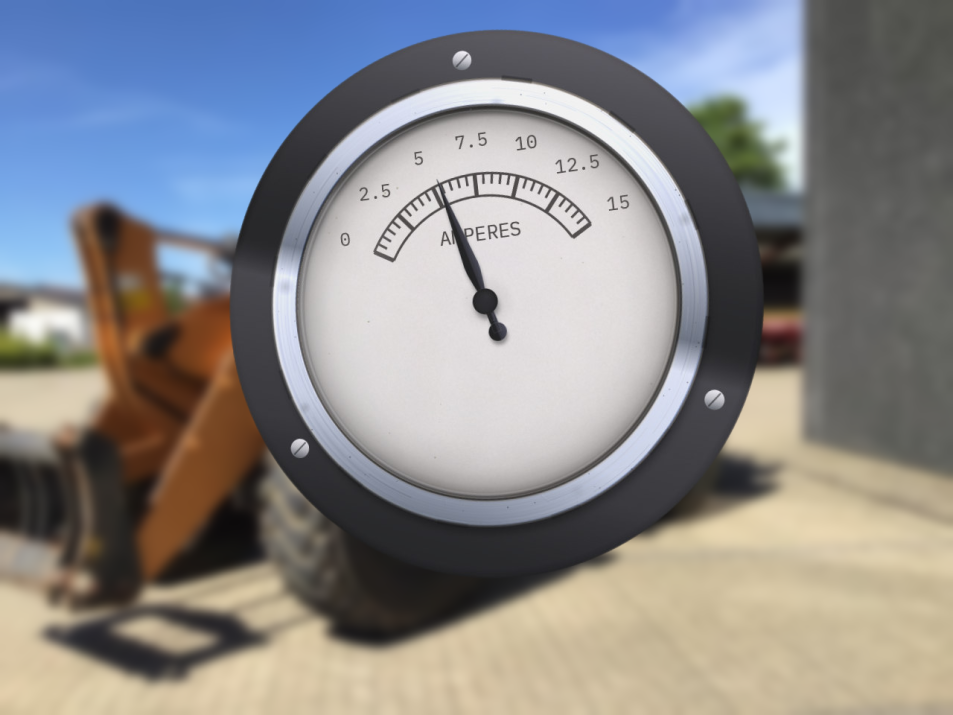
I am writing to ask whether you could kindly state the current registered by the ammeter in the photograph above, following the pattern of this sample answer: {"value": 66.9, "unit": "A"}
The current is {"value": 5.5, "unit": "A"}
